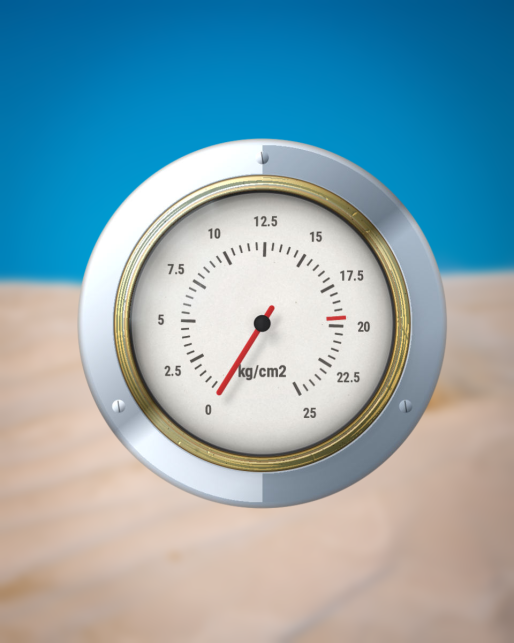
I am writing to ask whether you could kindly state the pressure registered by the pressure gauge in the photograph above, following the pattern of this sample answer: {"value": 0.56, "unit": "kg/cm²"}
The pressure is {"value": 0, "unit": "kg/cm²"}
